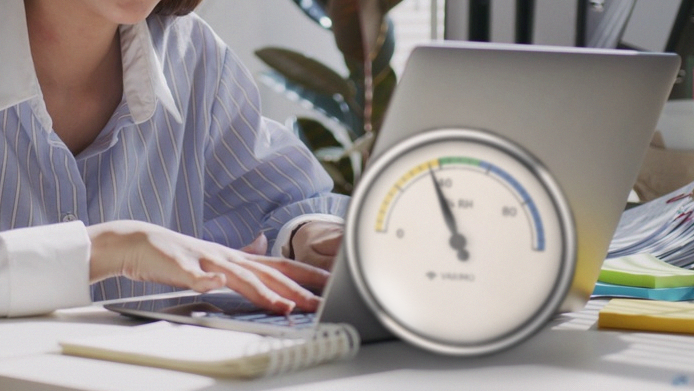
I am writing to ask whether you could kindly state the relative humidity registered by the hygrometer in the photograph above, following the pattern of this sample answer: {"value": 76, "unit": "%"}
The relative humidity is {"value": 36, "unit": "%"}
